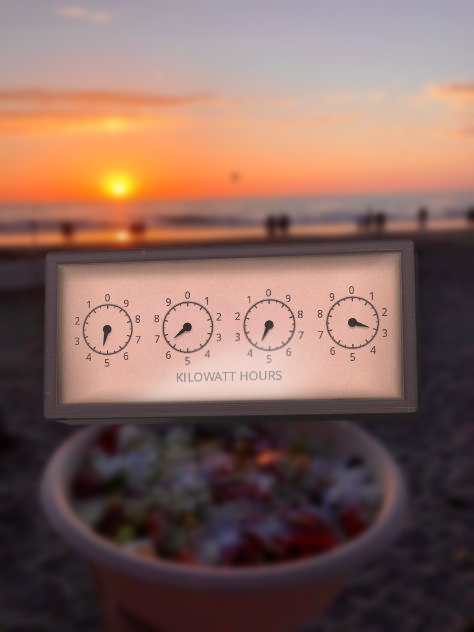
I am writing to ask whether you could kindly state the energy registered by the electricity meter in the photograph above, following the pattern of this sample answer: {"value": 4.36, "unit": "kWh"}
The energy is {"value": 4643, "unit": "kWh"}
